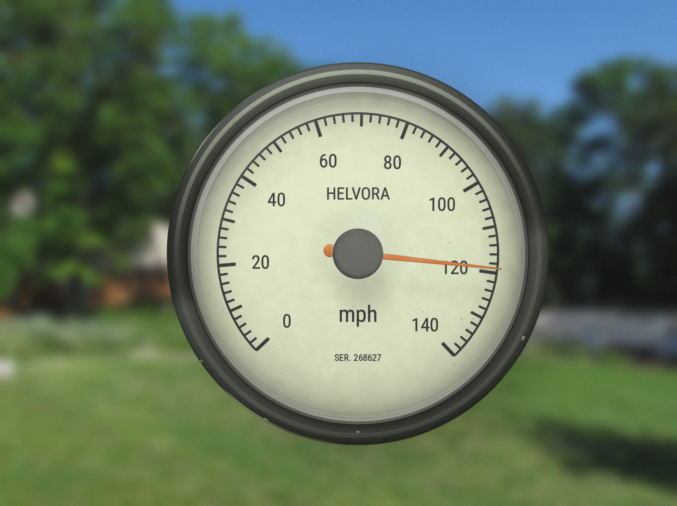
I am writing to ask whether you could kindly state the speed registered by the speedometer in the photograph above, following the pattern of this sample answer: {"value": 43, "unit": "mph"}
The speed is {"value": 119, "unit": "mph"}
